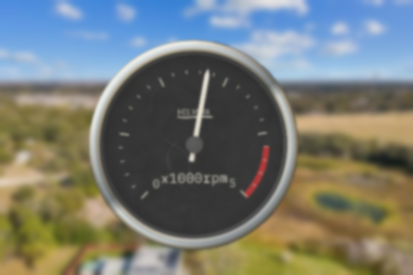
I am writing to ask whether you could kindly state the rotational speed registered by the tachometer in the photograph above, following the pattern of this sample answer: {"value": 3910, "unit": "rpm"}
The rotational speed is {"value": 2700, "unit": "rpm"}
